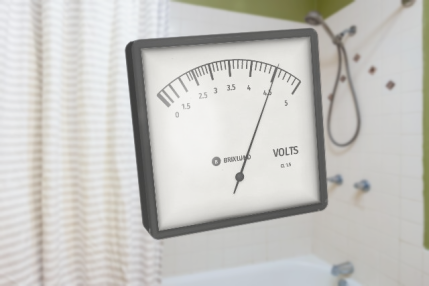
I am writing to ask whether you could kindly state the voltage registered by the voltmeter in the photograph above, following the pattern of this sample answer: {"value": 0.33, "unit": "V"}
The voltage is {"value": 4.5, "unit": "V"}
